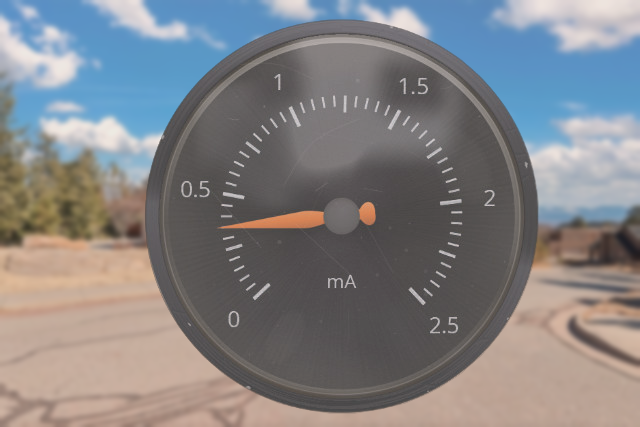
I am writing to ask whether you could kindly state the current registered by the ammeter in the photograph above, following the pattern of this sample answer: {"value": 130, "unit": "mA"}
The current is {"value": 0.35, "unit": "mA"}
